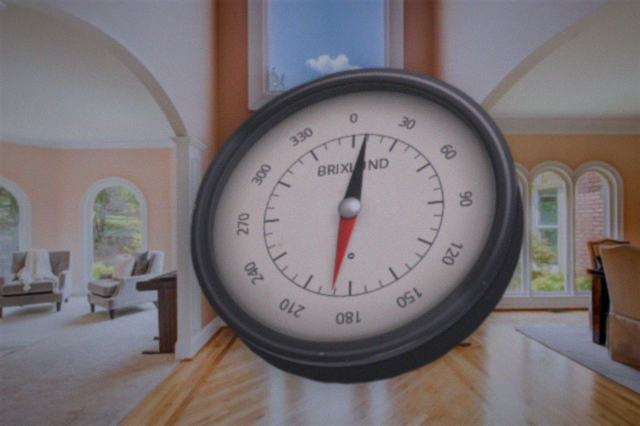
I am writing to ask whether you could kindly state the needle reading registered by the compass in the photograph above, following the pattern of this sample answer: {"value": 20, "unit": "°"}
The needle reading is {"value": 190, "unit": "°"}
